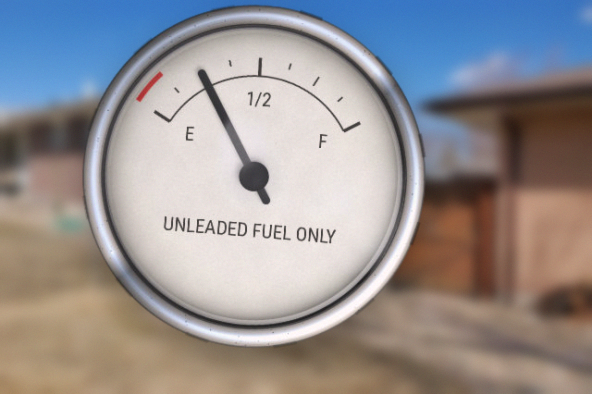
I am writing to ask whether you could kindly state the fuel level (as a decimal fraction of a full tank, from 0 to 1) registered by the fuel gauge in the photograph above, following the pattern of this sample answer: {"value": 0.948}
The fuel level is {"value": 0.25}
